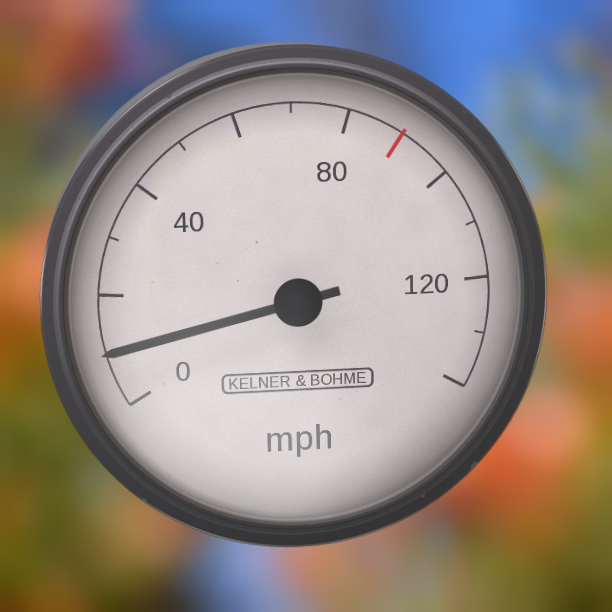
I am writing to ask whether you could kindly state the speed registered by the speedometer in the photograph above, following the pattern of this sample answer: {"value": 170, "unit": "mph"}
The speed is {"value": 10, "unit": "mph"}
